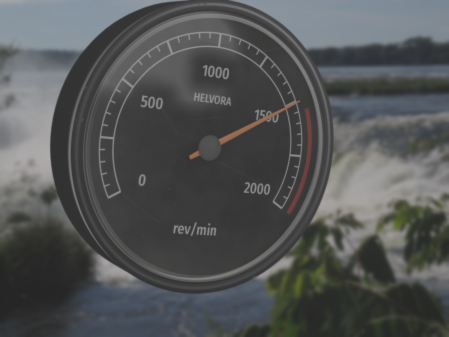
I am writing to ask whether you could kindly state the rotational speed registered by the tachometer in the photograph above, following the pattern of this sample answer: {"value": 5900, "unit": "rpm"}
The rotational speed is {"value": 1500, "unit": "rpm"}
